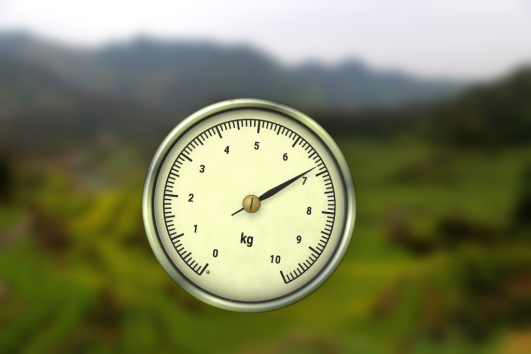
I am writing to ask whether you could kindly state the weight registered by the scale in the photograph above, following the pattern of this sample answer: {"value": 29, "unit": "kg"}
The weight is {"value": 6.8, "unit": "kg"}
